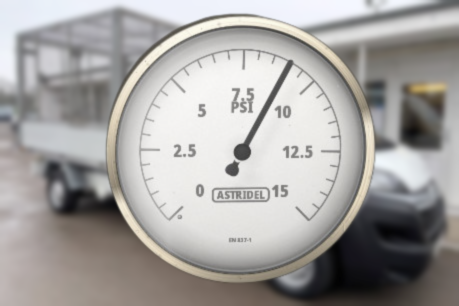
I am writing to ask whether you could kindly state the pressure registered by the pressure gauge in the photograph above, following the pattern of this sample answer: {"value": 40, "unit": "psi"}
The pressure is {"value": 9, "unit": "psi"}
